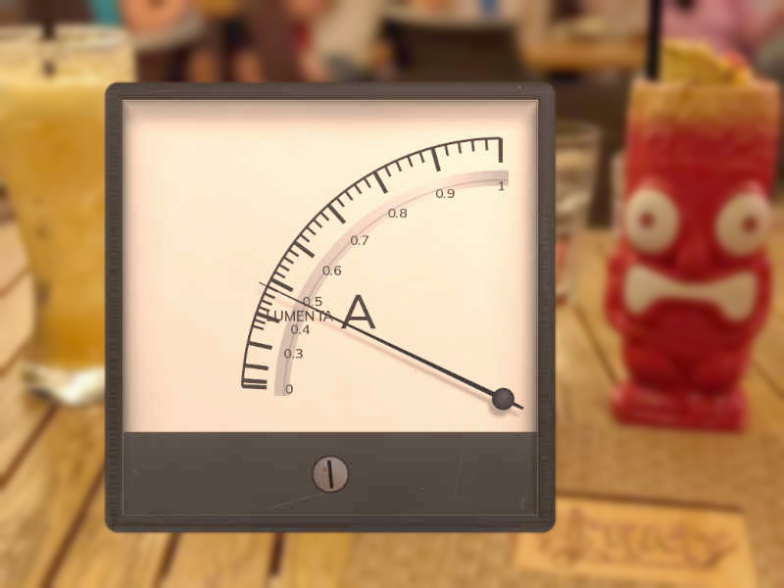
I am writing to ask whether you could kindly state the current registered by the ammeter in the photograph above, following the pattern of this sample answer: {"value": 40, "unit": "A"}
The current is {"value": 0.48, "unit": "A"}
